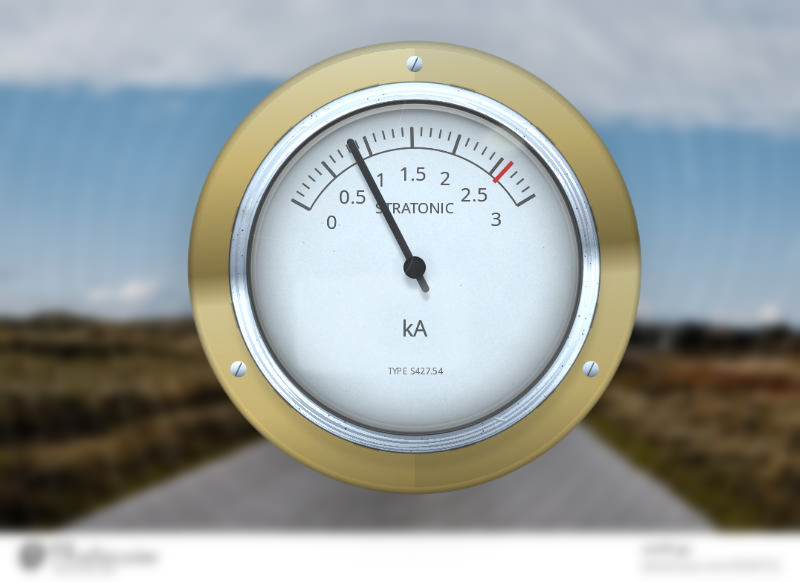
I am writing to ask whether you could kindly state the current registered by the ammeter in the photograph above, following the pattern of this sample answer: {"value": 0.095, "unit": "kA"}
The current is {"value": 0.85, "unit": "kA"}
